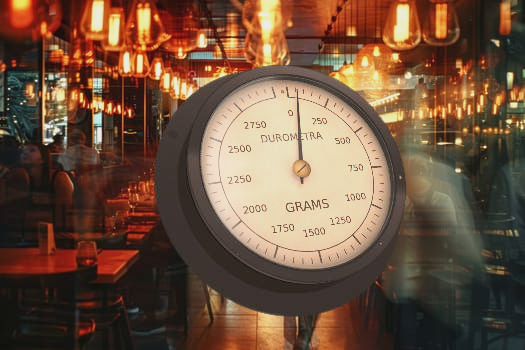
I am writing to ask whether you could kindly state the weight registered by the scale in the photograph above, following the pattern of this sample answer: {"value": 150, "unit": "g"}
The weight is {"value": 50, "unit": "g"}
